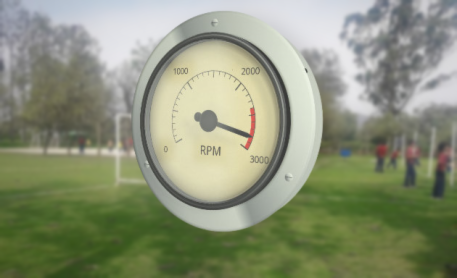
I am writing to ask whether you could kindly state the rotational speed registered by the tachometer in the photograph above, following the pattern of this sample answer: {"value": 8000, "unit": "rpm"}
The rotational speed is {"value": 2800, "unit": "rpm"}
